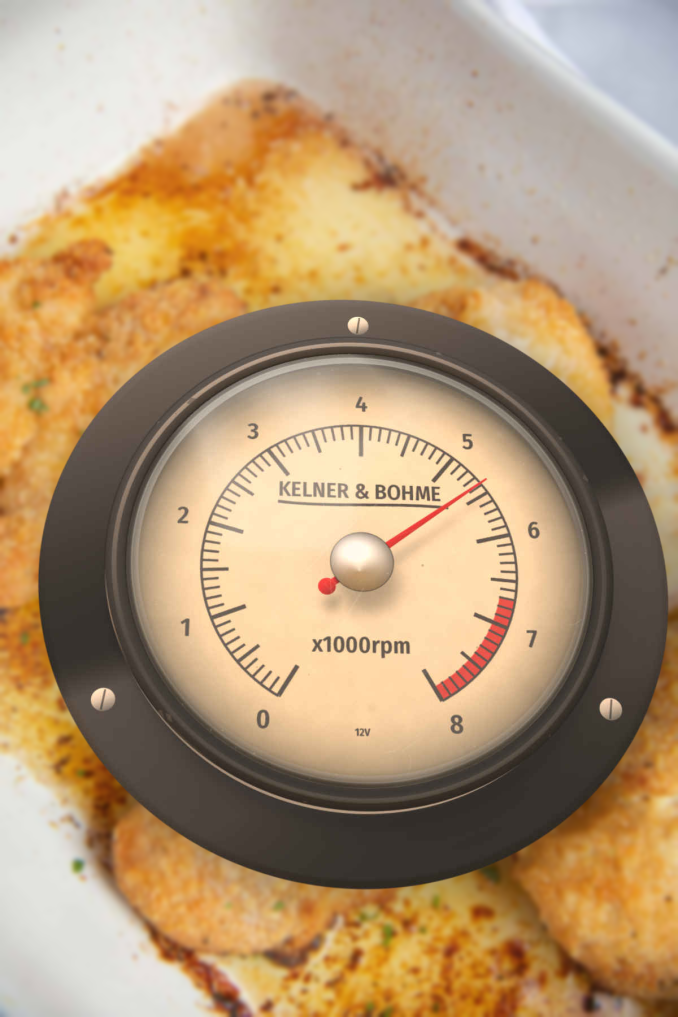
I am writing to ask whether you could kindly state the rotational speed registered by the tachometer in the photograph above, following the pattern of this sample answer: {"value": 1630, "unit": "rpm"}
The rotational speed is {"value": 5400, "unit": "rpm"}
